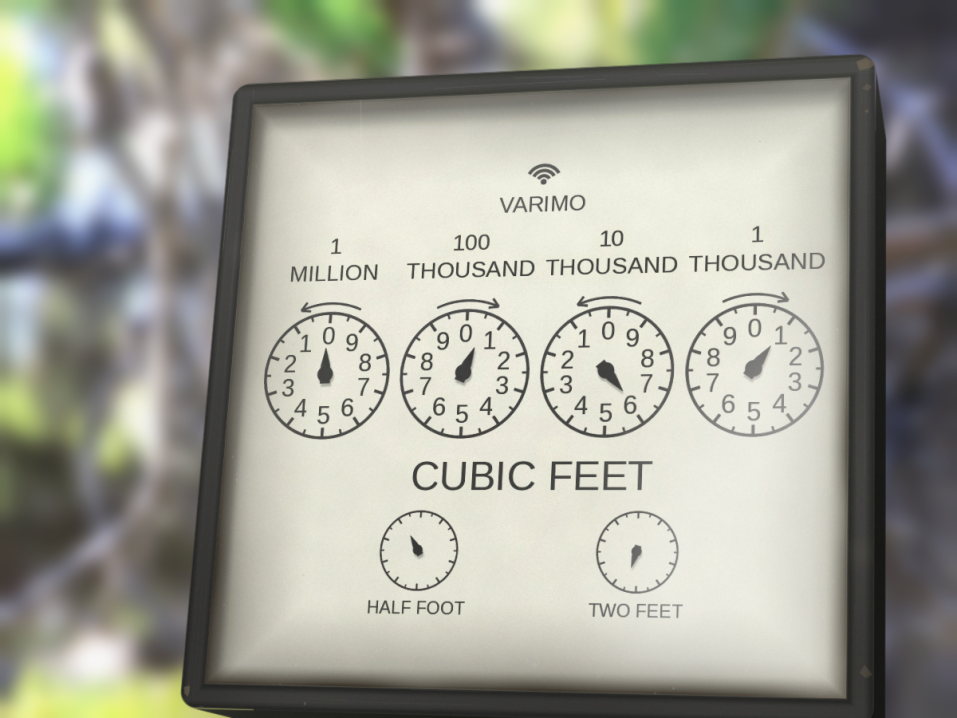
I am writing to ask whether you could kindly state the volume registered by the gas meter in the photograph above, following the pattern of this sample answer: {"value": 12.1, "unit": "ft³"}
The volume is {"value": 6100, "unit": "ft³"}
